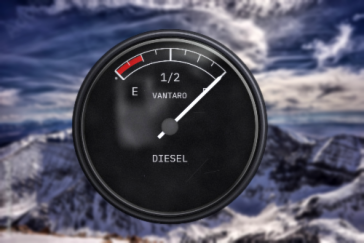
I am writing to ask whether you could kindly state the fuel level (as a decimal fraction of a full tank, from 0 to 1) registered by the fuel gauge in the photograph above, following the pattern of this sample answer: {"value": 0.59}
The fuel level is {"value": 1}
